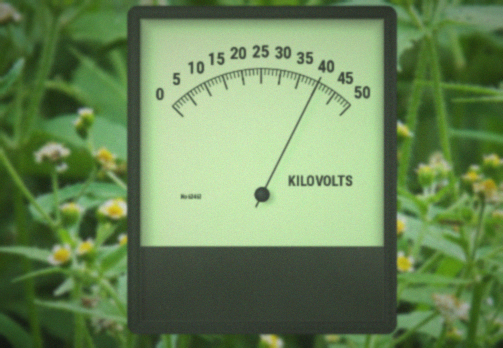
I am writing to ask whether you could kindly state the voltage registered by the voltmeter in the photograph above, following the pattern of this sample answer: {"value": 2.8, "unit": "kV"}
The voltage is {"value": 40, "unit": "kV"}
